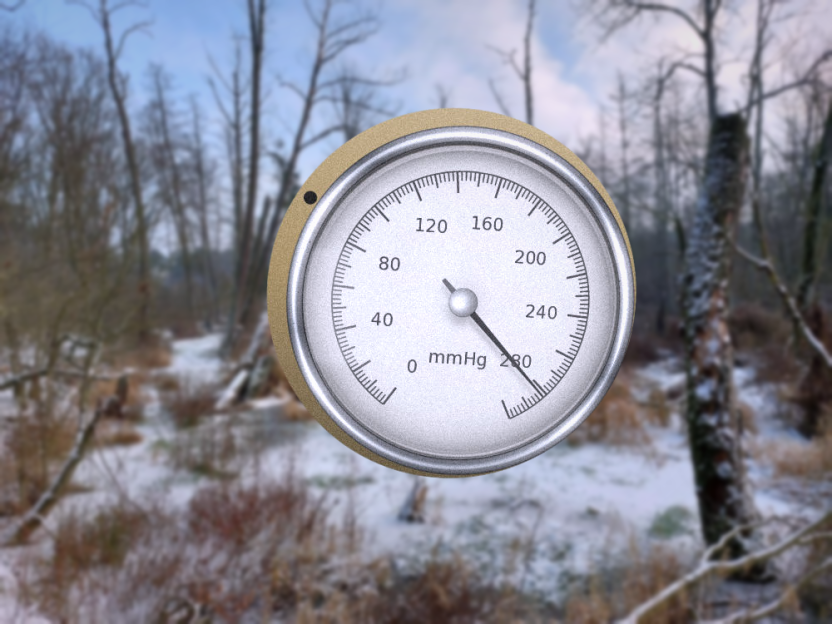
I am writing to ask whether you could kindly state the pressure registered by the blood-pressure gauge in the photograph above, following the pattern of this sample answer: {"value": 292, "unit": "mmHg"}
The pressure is {"value": 282, "unit": "mmHg"}
